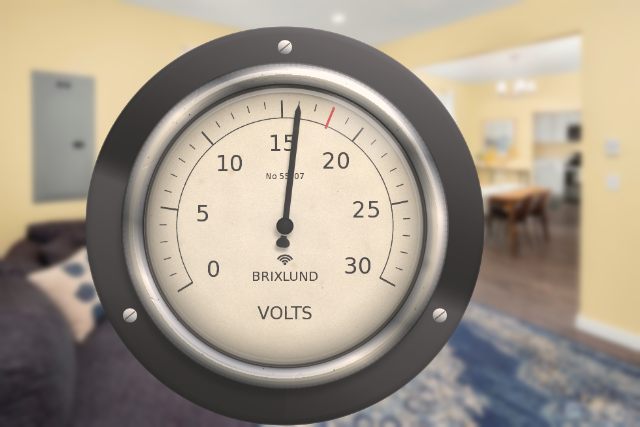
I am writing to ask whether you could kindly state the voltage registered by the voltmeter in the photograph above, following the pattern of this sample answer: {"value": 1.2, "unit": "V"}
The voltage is {"value": 16, "unit": "V"}
